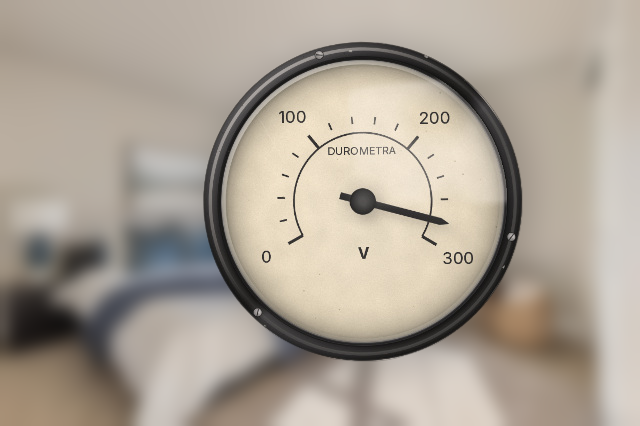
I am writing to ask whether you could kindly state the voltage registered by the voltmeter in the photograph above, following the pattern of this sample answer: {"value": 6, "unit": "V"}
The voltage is {"value": 280, "unit": "V"}
